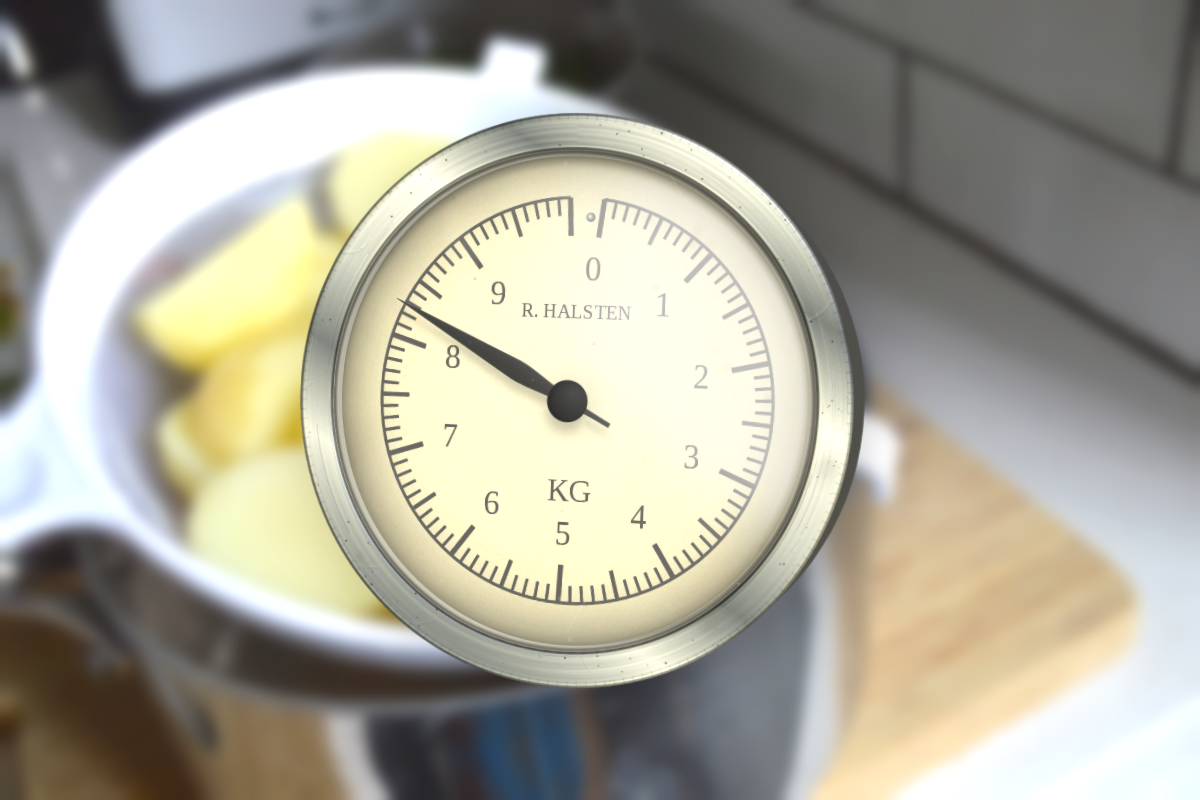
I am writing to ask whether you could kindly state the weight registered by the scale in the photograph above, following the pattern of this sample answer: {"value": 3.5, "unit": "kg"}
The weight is {"value": 8.3, "unit": "kg"}
